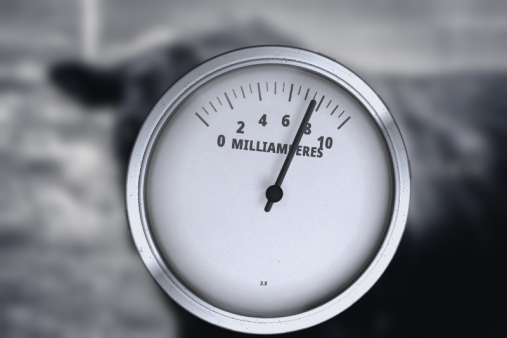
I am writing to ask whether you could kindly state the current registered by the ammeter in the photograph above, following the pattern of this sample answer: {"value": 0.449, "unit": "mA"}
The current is {"value": 7.5, "unit": "mA"}
